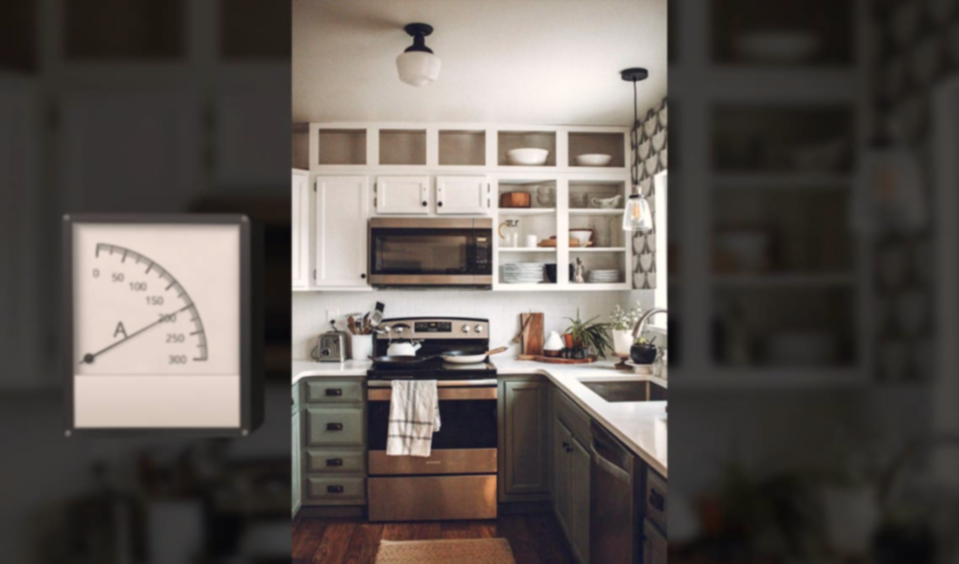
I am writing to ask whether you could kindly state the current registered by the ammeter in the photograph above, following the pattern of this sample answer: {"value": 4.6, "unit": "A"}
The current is {"value": 200, "unit": "A"}
